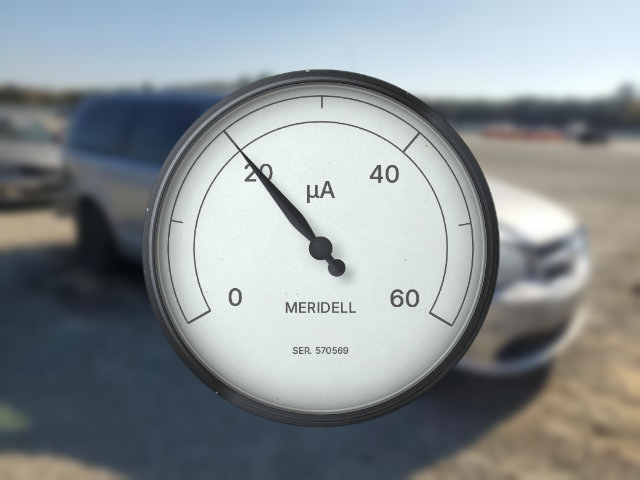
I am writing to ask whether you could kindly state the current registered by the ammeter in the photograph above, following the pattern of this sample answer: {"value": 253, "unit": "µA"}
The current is {"value": 20, "unit": "µA"}
